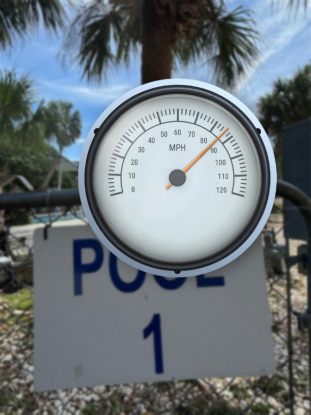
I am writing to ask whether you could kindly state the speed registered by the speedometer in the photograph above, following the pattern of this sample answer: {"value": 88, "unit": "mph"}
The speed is {"value": 86, "unit": "mph"}
